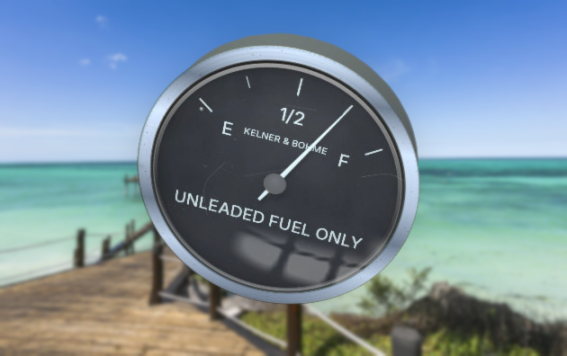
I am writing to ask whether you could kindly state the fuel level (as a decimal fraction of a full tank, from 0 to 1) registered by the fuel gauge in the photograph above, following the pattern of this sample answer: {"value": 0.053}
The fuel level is {"value": 0.75}
